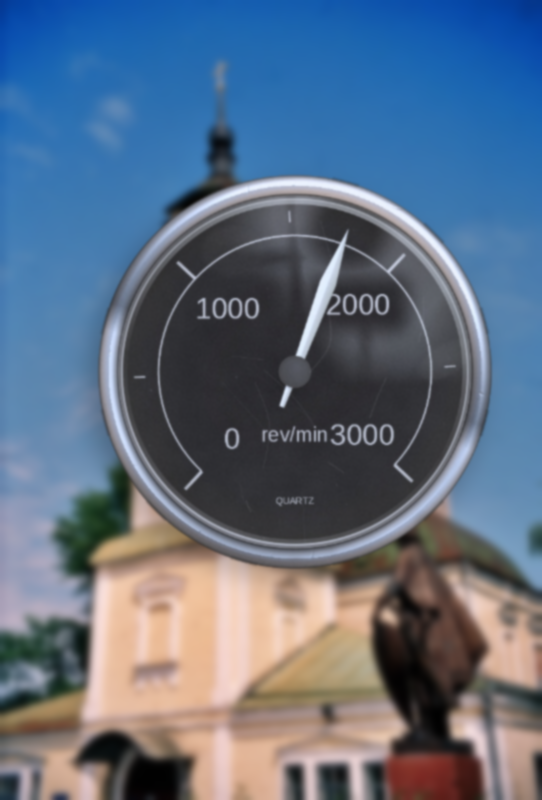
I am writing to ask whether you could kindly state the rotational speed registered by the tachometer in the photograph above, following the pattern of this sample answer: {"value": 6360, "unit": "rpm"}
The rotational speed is {"value": 1750, "unit": "rpm"}
